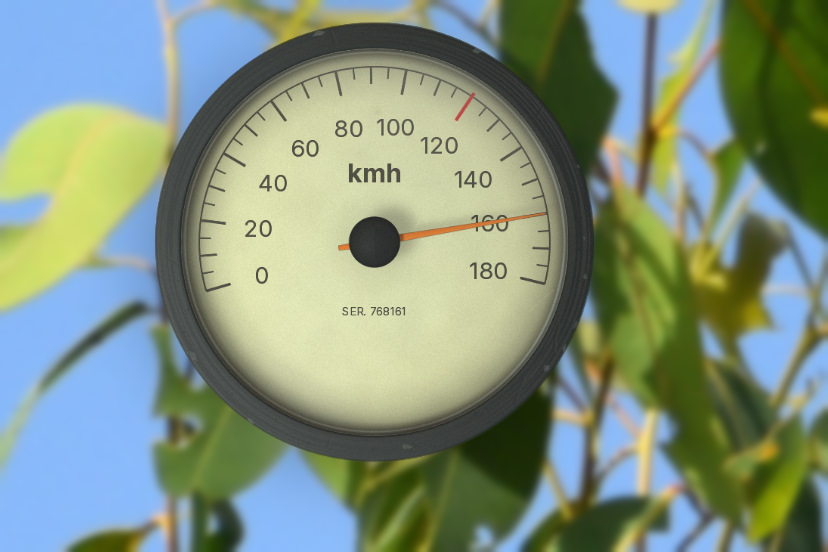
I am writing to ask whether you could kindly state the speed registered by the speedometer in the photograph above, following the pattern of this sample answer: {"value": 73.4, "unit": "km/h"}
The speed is {"value": 160, "unit": "km/h"}
